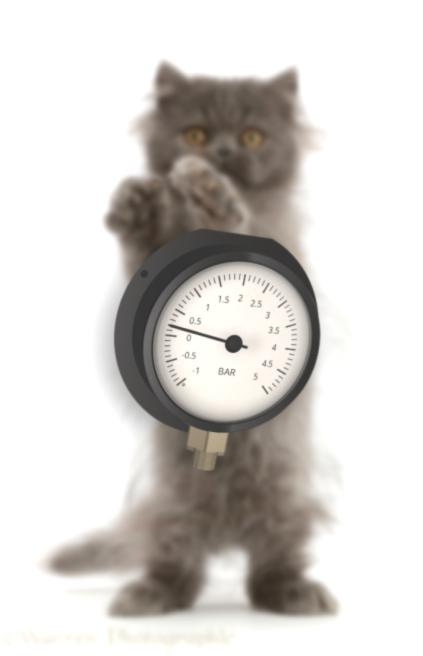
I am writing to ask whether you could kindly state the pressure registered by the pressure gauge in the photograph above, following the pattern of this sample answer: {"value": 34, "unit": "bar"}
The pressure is {"value": 0.2, "unit": "bar"}
